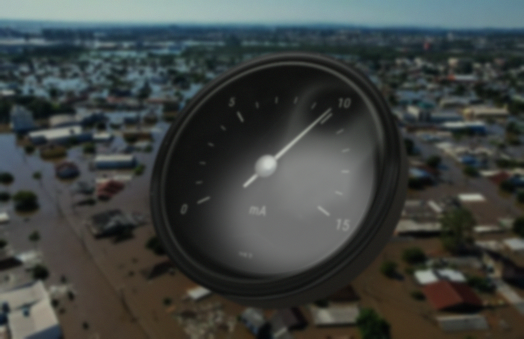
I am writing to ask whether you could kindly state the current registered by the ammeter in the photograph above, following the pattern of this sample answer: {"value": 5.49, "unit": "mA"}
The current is {"value": 10, "unit": "mA"}
